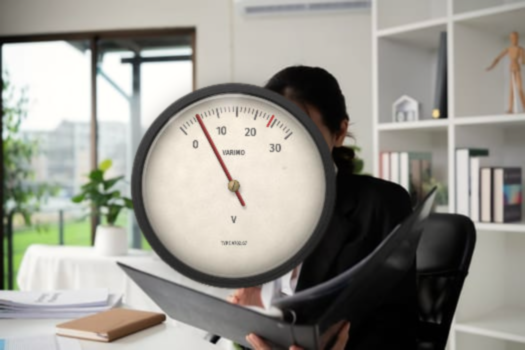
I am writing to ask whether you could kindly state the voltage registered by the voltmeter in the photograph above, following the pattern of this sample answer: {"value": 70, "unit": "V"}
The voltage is {"value": 5, "unit": "V"}
